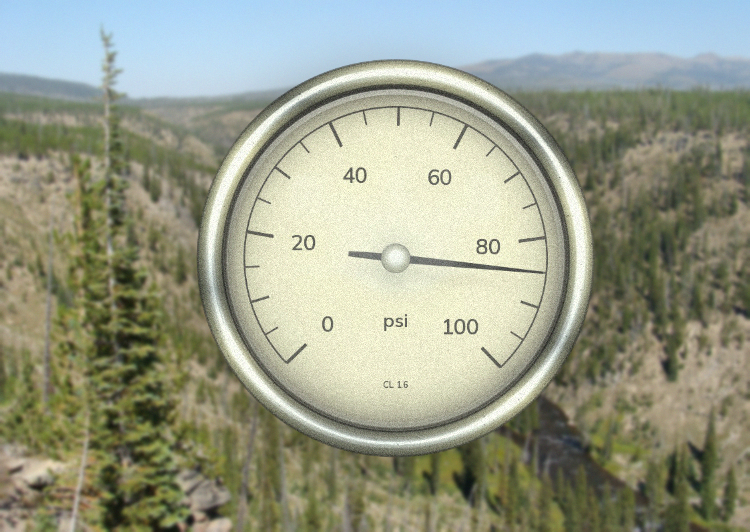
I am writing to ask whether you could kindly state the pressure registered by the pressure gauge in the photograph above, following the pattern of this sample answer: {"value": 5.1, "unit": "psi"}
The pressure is {"value": 85, "unit": "psi"}
